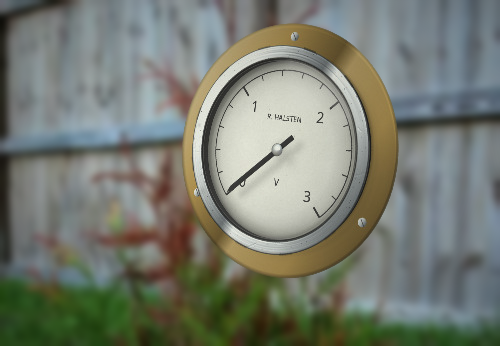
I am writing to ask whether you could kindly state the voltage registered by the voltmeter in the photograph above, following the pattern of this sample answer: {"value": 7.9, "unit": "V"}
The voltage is {"value": 0, "unit": "V"}
